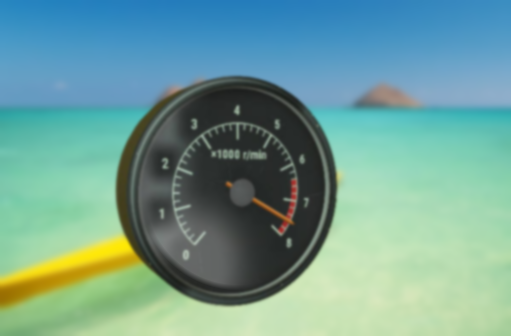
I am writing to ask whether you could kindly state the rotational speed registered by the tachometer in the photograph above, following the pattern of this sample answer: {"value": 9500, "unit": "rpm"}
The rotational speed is {"value": 7600, "unit": "rpm"}
